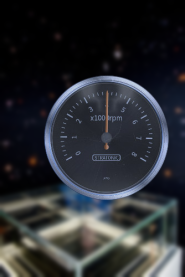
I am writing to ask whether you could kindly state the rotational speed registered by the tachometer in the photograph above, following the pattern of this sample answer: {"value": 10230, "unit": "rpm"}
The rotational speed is {"value": 4000, "unit": "rpm"}
